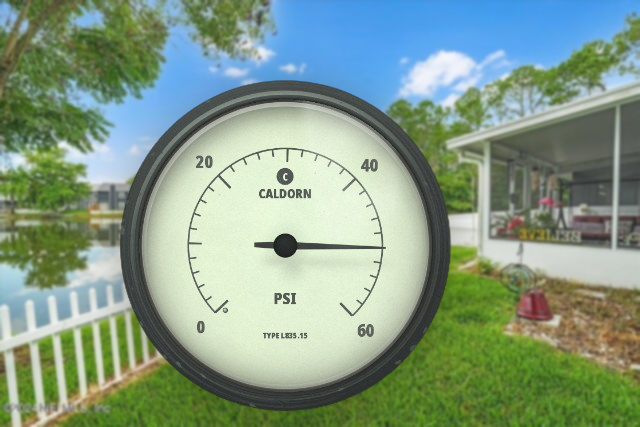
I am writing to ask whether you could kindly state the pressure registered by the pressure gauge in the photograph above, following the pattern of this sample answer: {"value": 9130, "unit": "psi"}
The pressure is {"value": 50, "unit": "psi"}
